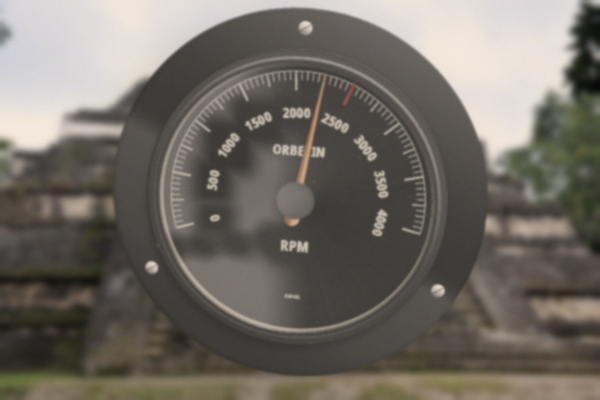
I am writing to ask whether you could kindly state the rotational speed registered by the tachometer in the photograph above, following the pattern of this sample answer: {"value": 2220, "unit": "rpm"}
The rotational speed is {"value": 2250, "unit": "rpm"}
